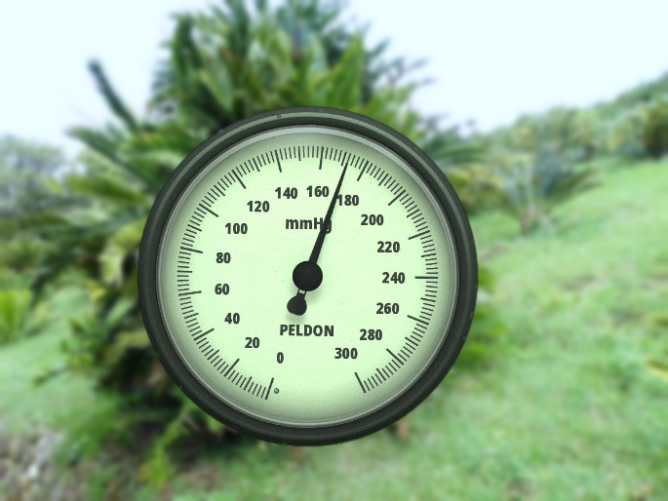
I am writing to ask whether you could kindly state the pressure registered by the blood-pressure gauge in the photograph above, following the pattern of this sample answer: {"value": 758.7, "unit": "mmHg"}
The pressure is {"value": 172, "unit": "mmHg"}
